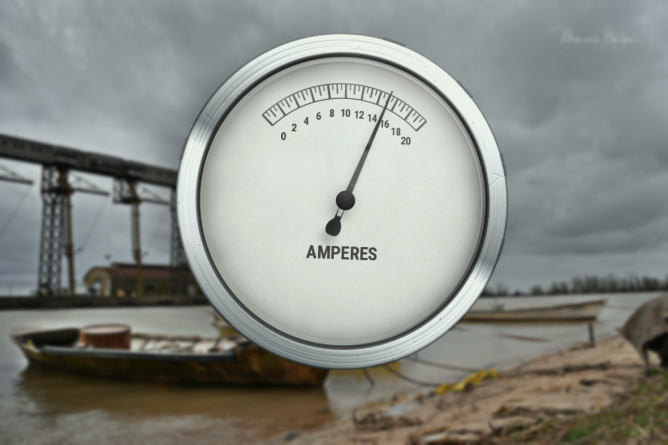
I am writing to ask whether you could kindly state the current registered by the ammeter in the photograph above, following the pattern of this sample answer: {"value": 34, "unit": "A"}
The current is {"value": 15, "unit": "A"}
